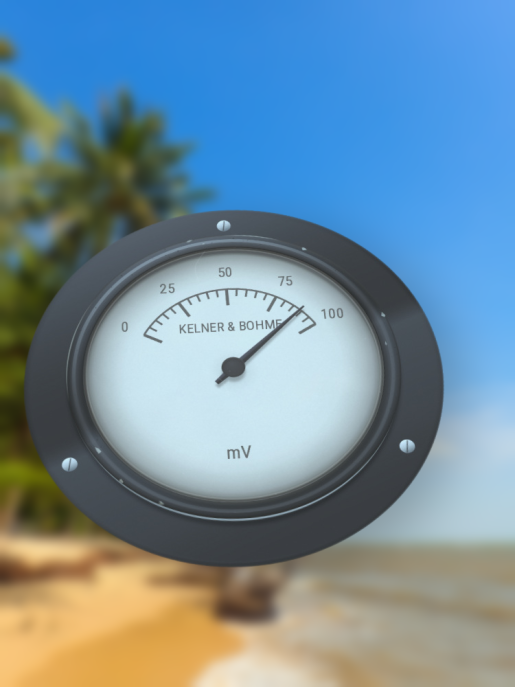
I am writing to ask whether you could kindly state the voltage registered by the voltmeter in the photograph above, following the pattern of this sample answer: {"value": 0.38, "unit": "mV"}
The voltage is {"value": 90, "unit": "mV"}
